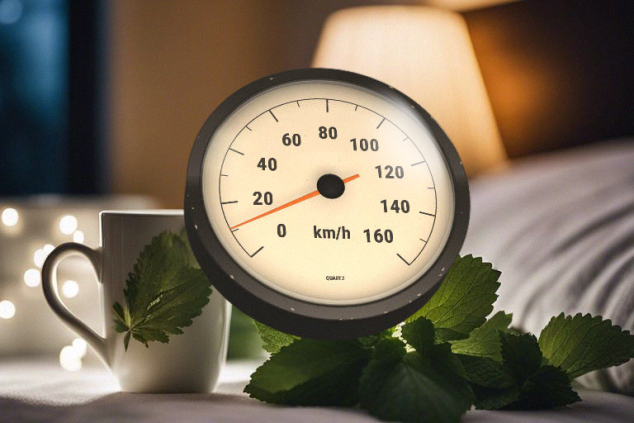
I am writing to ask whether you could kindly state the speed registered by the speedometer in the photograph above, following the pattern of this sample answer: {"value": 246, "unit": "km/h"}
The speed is {"value": 10, "unit": "km/h"}
